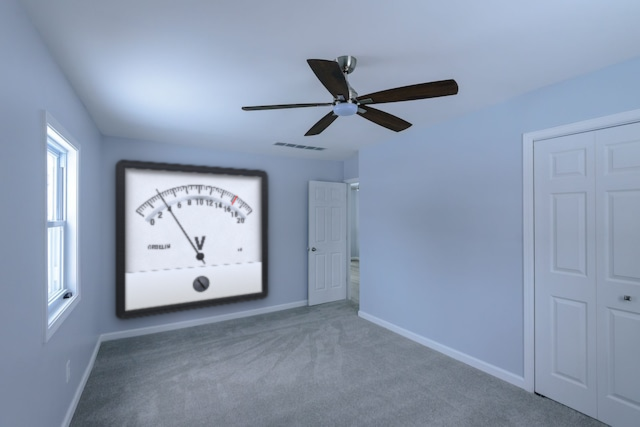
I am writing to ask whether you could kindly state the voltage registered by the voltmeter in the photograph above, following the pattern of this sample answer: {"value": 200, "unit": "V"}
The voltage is {"value": 4, "unit": "V"}
